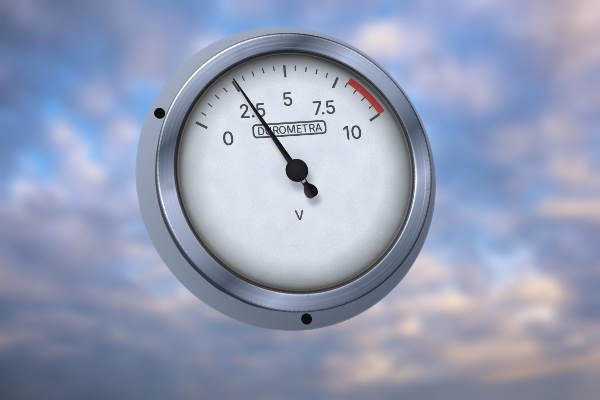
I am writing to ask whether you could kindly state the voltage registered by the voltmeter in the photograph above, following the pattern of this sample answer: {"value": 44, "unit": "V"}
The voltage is {"value": 2.5, "unit": "V"}
